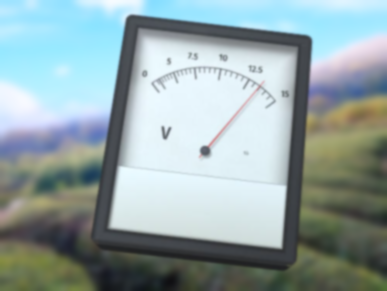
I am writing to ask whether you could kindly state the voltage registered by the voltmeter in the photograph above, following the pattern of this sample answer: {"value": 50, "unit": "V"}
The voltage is {"value": 13.5, "unit": "V"}
